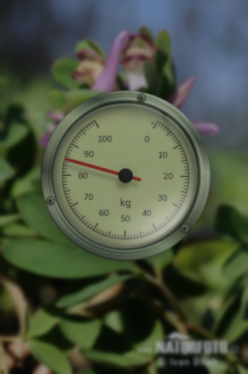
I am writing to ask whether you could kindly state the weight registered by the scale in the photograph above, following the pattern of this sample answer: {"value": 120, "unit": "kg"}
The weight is {"value": 85, "unit": "kg"}
